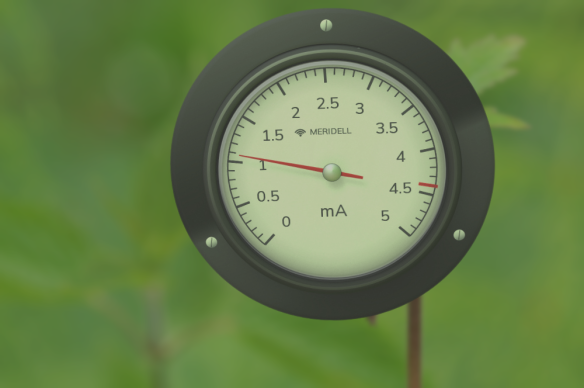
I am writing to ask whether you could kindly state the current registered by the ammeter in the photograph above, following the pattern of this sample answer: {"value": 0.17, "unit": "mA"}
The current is {"value": 1.1, "unit": "mA"}
